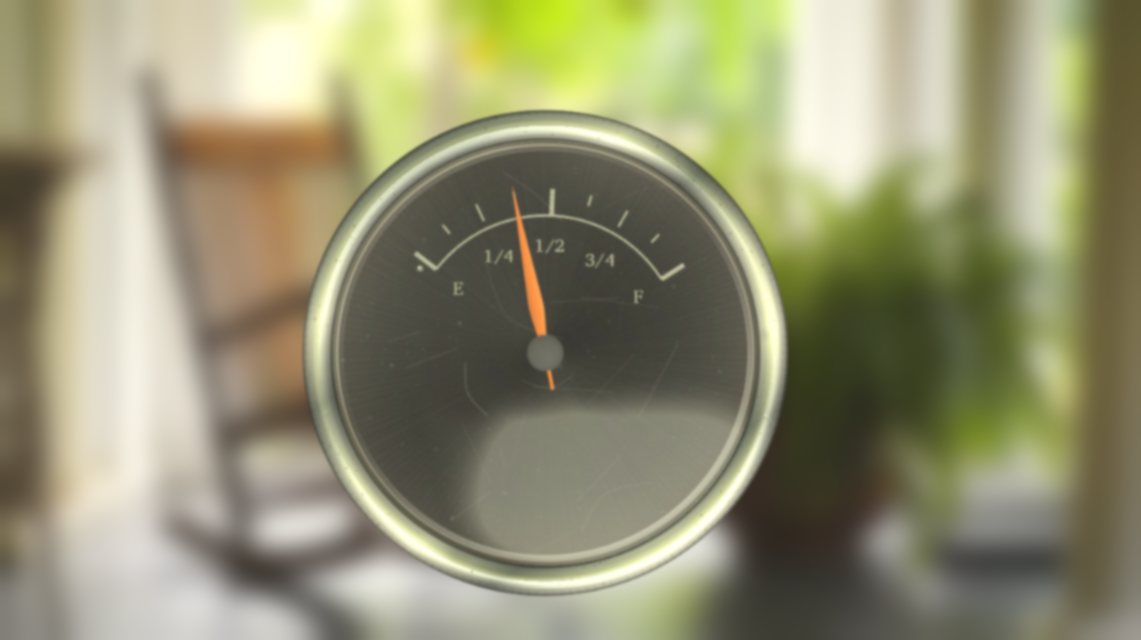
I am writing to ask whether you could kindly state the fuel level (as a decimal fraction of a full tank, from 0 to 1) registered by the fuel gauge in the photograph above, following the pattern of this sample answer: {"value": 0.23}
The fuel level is {"value": 0.375}
